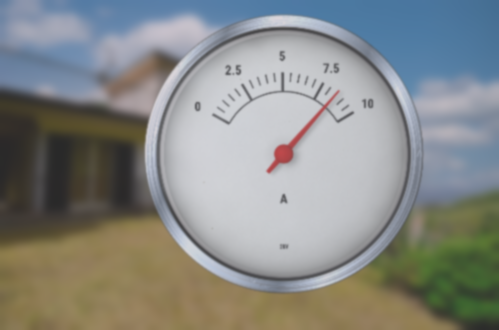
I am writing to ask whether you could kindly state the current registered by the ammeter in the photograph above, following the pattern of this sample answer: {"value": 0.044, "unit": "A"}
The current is {"value": 8.5, "unit": "A"}
